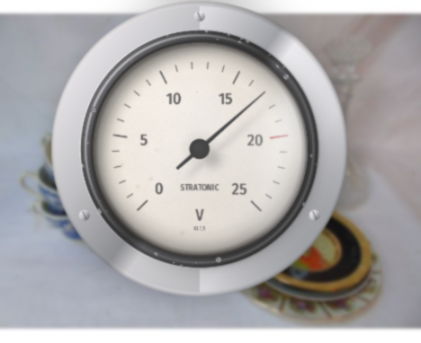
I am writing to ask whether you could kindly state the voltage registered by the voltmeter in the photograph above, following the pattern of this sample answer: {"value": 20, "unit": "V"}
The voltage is {"value": 17, "unit": "V"}
